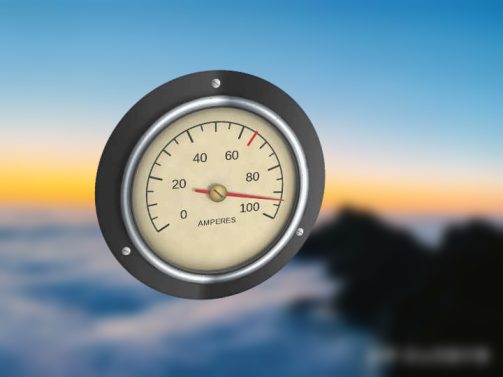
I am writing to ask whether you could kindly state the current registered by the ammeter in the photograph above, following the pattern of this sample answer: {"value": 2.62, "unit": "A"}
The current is {"value": 92.5, "unit": "A"}
